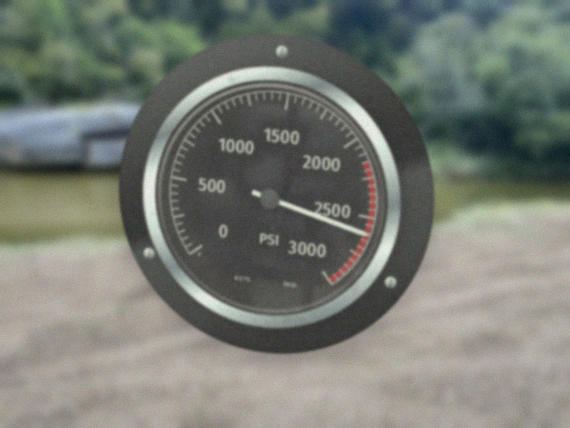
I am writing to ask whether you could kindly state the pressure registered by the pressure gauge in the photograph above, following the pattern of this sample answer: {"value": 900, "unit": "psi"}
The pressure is {"value": 2600, "unit": "psi"}
